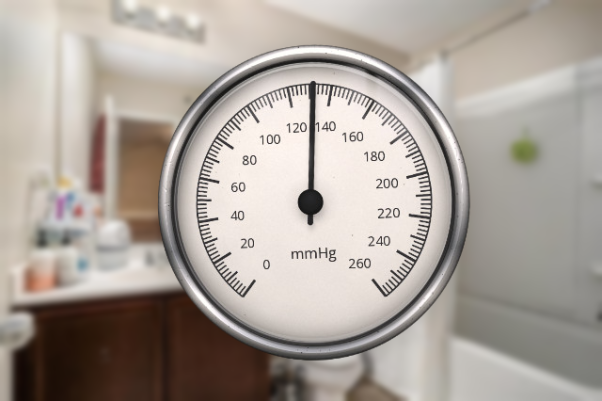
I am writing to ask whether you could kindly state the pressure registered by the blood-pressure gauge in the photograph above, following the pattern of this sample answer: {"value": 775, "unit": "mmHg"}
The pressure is {"value": 132, "unit": "mmHg"}
